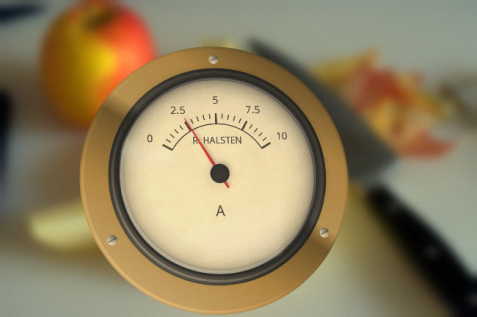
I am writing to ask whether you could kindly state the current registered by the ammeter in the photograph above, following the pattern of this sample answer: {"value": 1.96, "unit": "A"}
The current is {"value": 2.5, "unit": "A"}
